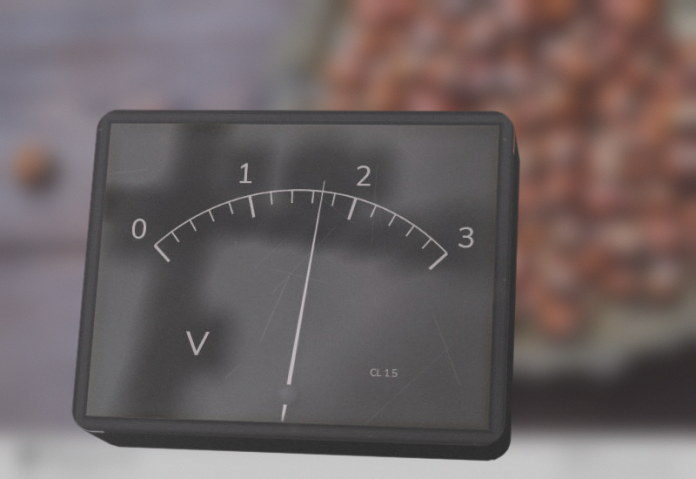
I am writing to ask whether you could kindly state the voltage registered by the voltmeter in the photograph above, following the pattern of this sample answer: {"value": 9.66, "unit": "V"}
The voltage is {"value": 1.7, "unit": "V"}
